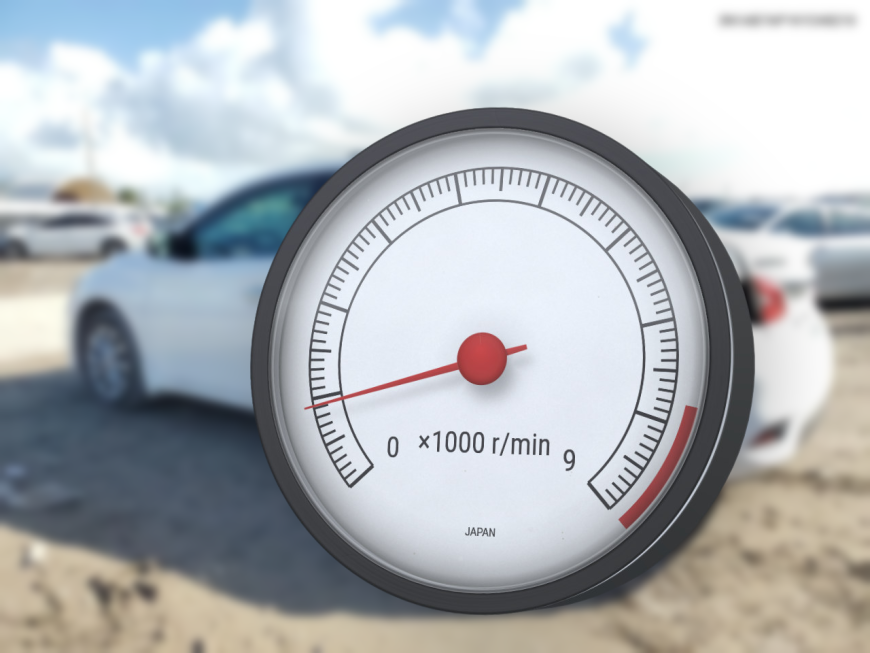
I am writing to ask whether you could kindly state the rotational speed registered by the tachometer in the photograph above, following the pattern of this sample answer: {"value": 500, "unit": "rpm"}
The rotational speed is {"value": 900, "unit": "rpm"}
